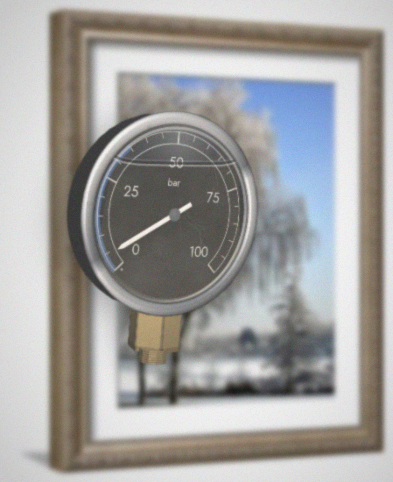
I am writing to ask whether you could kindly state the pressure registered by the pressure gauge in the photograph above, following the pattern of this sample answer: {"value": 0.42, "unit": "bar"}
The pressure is {"value": 5, "unit": "bar"}
